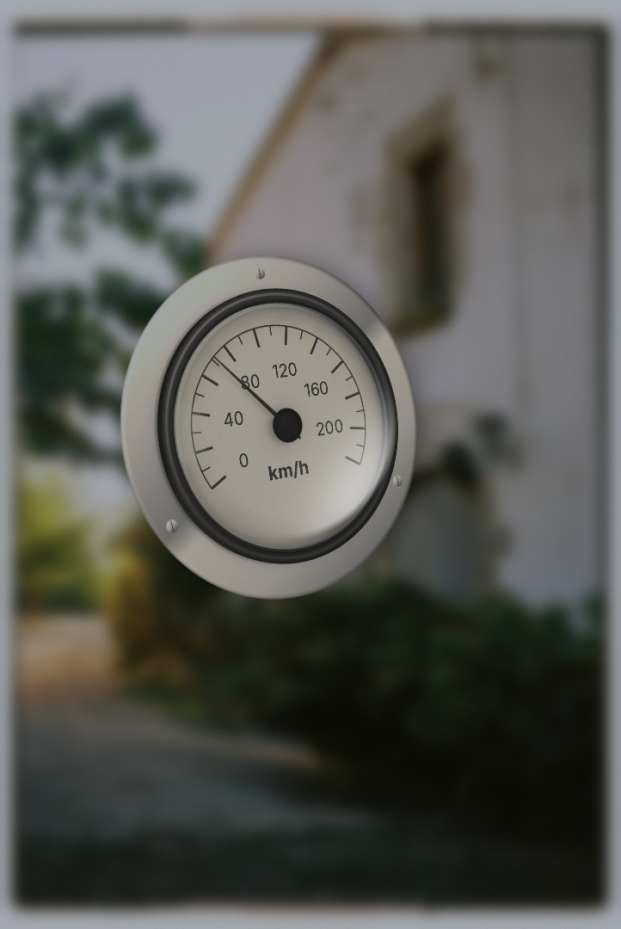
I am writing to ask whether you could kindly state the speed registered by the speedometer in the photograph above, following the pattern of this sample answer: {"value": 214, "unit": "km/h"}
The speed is {"value": 70, "unit": "km/h"}
